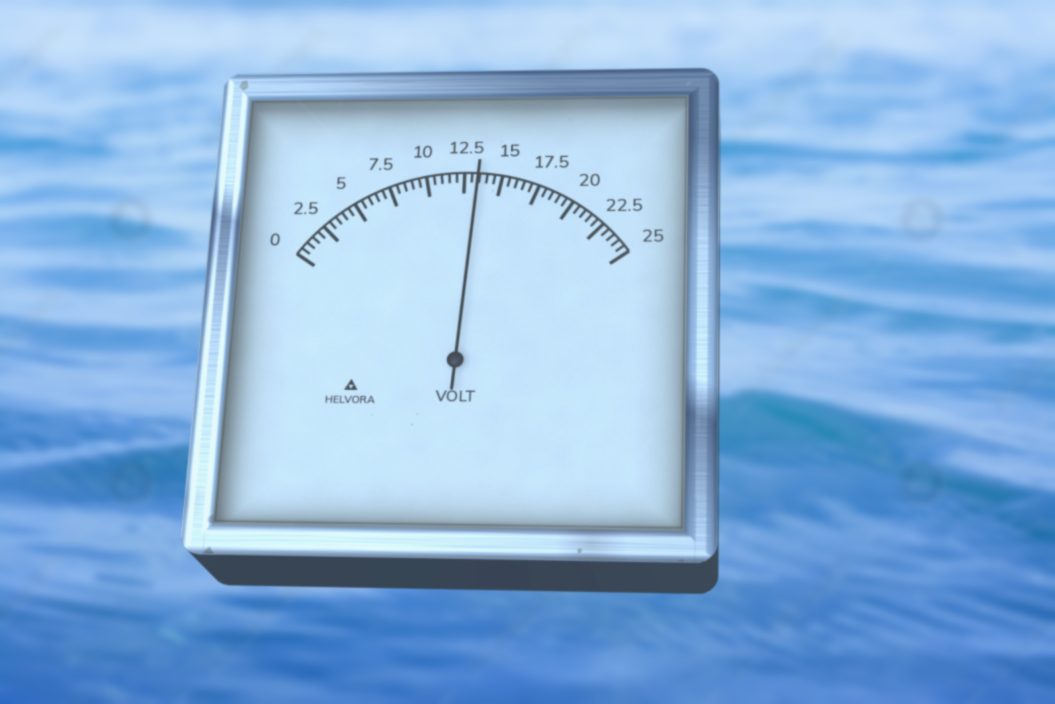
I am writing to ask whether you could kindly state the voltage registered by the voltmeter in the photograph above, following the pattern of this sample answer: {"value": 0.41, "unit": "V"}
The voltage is {"value": 13.5, "unit": "V"}
